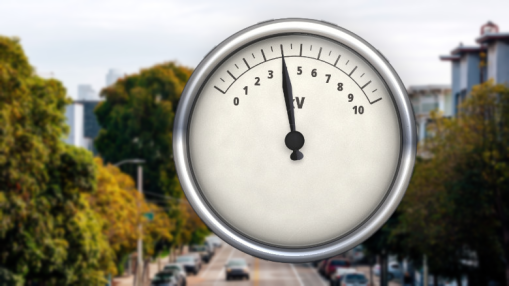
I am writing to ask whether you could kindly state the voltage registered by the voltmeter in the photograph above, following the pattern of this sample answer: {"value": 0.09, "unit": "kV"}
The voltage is {"value": 4, "unit": "kV"}
